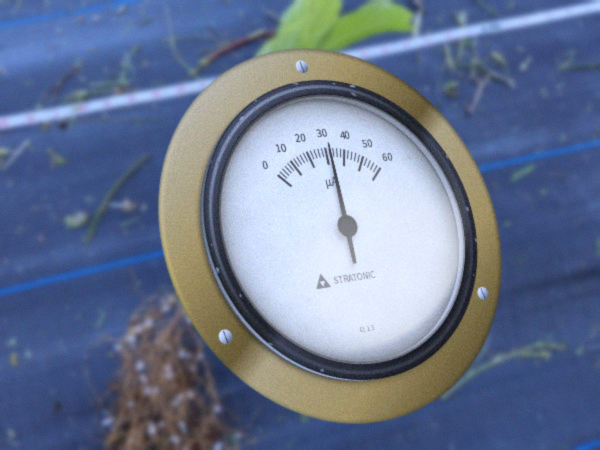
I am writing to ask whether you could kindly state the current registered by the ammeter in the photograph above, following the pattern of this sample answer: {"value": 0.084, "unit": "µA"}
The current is {"value": 30, "unit": "µA"}
